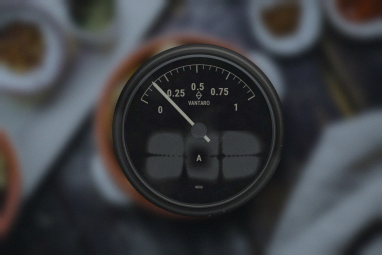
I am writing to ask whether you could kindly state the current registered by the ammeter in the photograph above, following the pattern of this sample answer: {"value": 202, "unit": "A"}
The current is {"value": 0.15, "unit": "A"}
